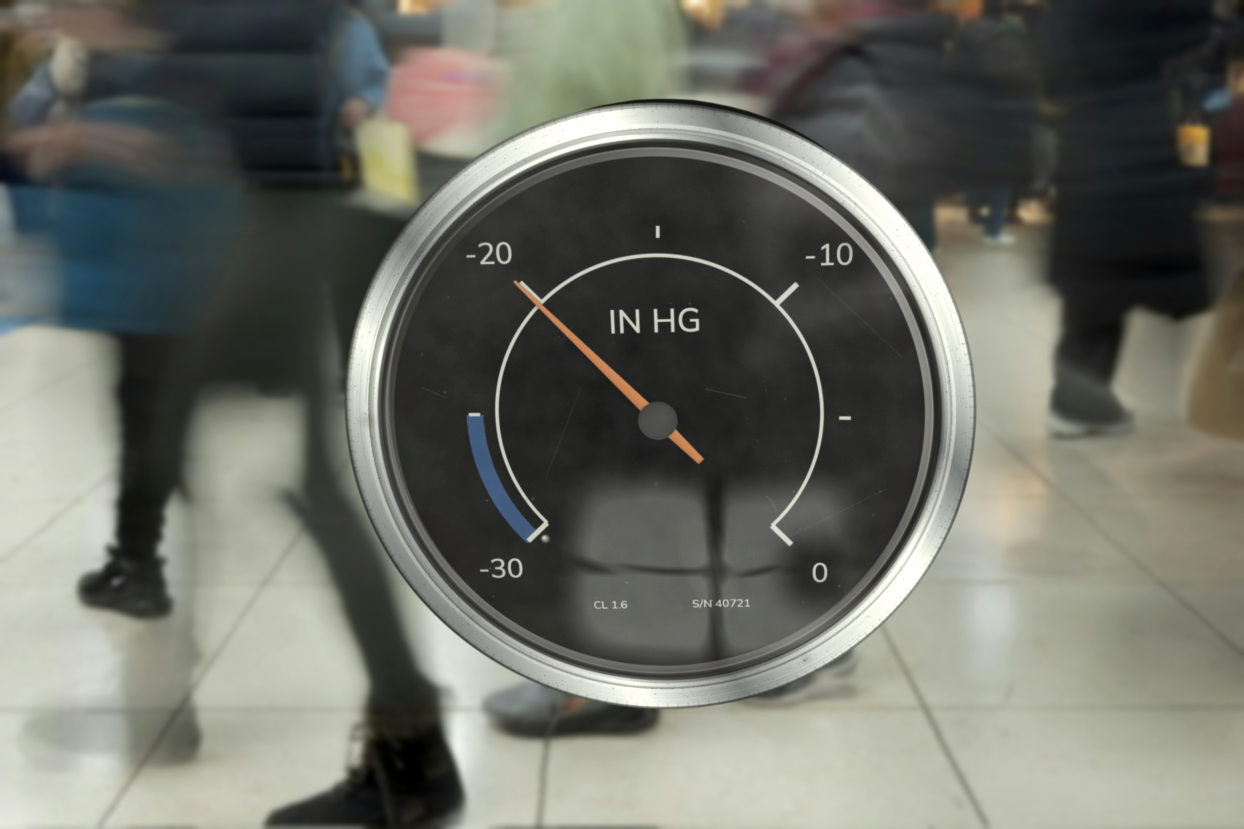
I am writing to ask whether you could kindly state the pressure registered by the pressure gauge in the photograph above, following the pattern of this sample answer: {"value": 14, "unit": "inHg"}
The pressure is {"value": -20, "unit": "inHg"}
